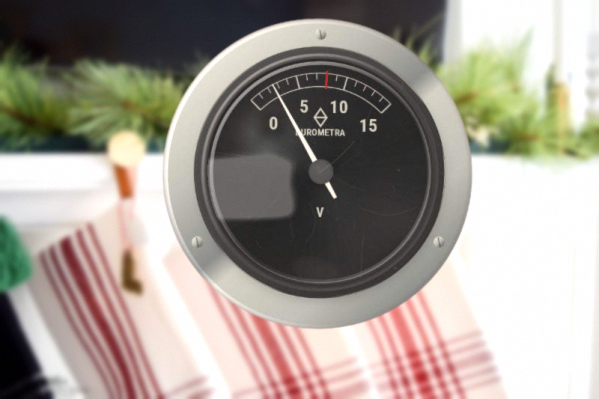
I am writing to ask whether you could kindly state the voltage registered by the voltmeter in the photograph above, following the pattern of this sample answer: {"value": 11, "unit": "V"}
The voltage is {"value": 2.5, "unit": "V"}
